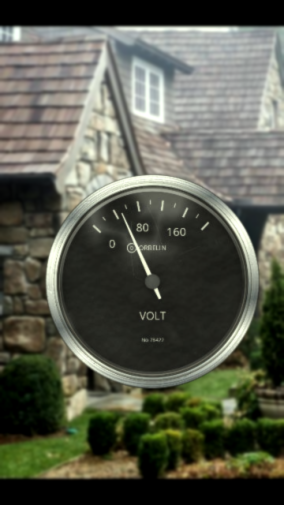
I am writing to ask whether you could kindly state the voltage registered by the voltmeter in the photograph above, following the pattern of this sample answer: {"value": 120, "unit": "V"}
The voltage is {"value": 50, "unit": "V"}
